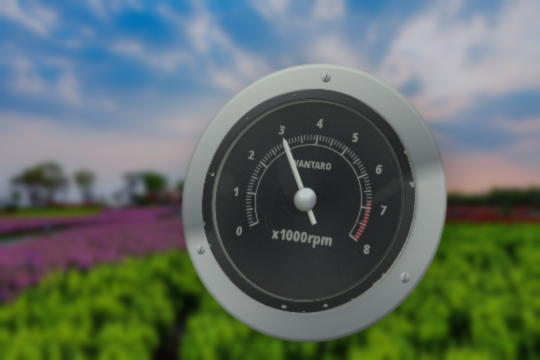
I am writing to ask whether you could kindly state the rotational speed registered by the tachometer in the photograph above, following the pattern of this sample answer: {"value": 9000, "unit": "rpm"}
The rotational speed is {"value": 3000, "unit": "rpm"}
